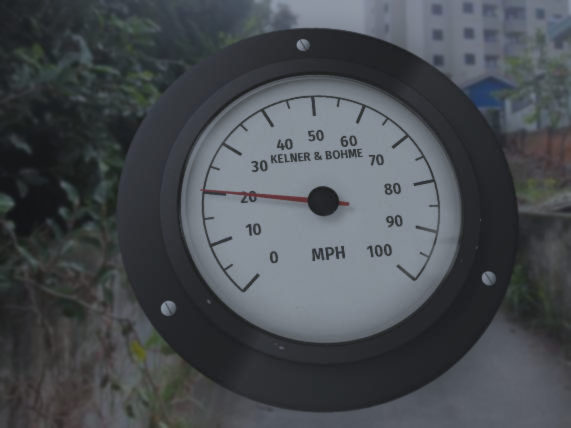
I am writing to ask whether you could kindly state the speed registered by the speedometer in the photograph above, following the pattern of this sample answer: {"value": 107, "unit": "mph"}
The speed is {"value": 20, "unit": "mph"}
